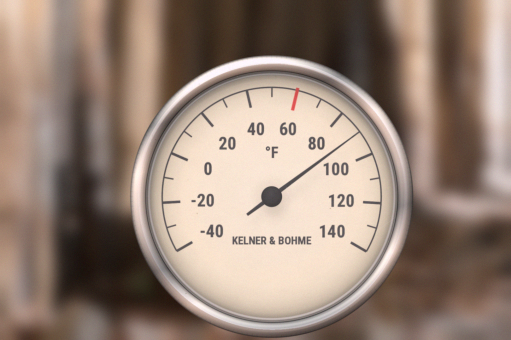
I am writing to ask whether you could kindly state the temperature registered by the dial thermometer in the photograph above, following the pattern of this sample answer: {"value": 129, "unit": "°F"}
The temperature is {"value": 90, "unit": "°F"}
